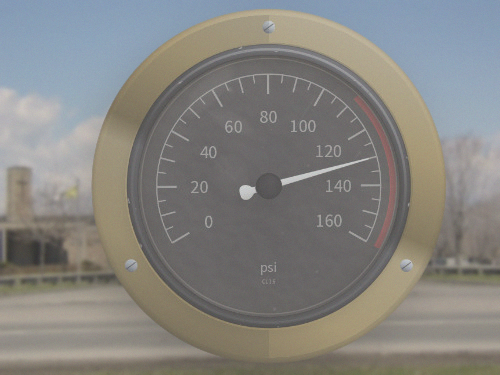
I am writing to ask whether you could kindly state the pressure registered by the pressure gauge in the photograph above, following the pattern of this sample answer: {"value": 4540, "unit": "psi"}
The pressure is {"value": 130, "unit": "psi"}
